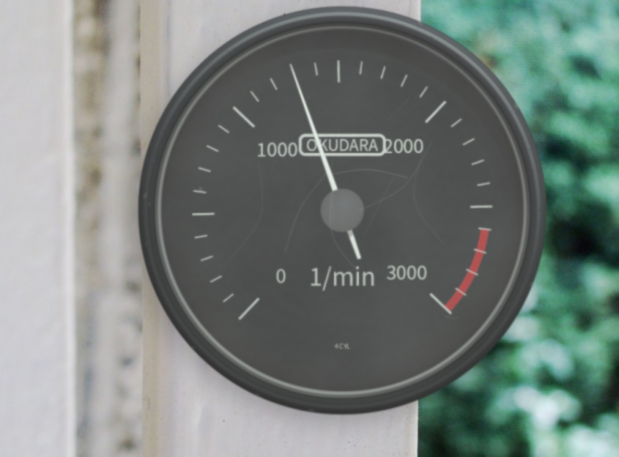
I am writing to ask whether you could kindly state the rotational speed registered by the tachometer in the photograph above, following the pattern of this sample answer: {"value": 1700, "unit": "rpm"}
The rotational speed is {"value": 1300, "unit": "rpm"}
